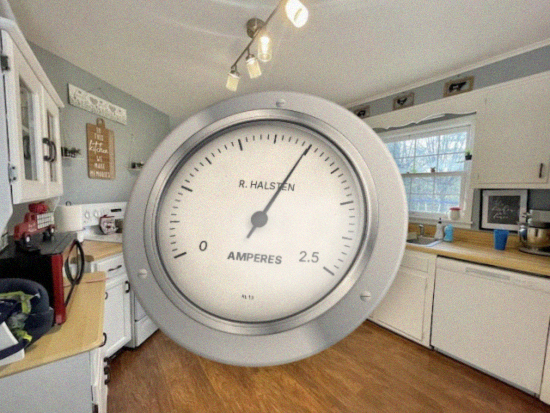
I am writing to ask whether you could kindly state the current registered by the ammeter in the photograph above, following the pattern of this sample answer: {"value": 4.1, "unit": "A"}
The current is {"value": 1.5, "unit": "A"}
